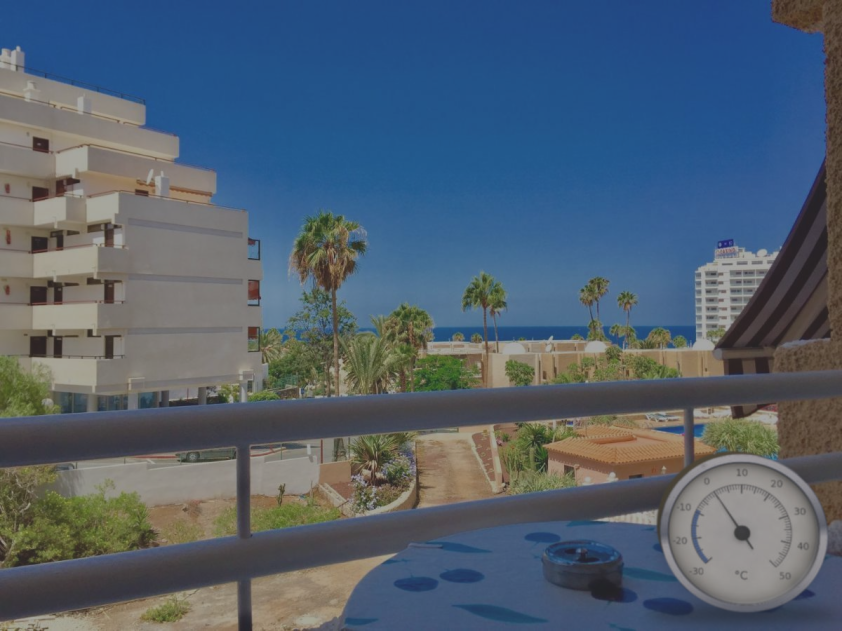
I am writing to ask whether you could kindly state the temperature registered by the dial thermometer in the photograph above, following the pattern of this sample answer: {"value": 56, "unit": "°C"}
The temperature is {"value": 0, "unit": "°C"}
